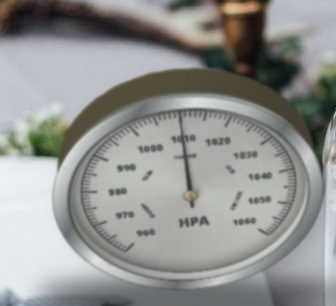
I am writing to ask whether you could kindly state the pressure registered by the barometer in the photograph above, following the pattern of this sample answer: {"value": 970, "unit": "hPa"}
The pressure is {"value": 1010, "unit": "hPa"}
